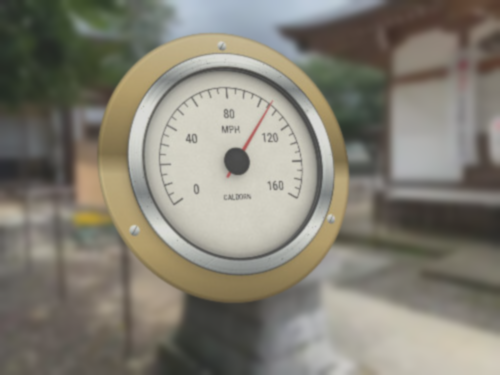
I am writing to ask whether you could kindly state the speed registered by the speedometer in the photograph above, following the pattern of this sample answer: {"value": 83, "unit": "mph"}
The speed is {"value": 105, "unit": "mph"}
